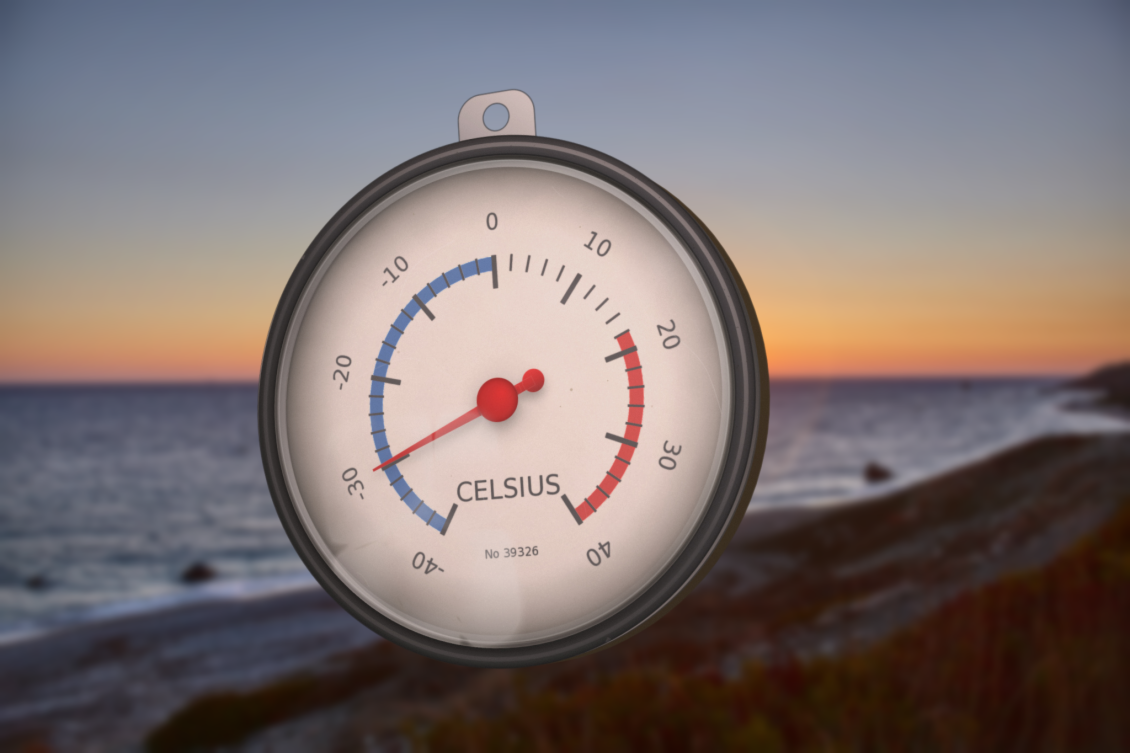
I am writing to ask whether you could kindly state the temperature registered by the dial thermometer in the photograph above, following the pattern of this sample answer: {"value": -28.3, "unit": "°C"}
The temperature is {"value": -30, "unit": "°C"}
